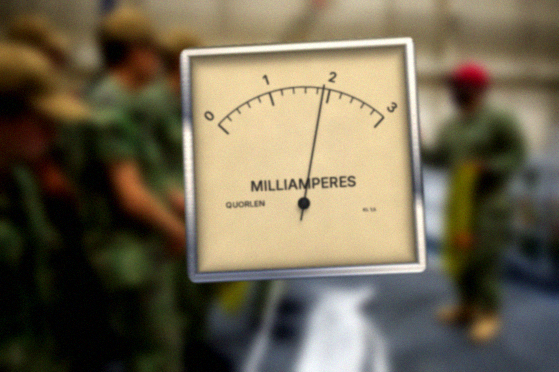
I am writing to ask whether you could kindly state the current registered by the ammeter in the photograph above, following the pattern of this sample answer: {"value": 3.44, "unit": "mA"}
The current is {"value": 1.9, "unit": "mA"}
